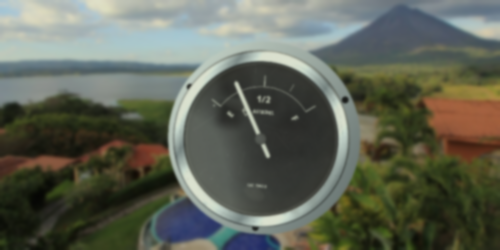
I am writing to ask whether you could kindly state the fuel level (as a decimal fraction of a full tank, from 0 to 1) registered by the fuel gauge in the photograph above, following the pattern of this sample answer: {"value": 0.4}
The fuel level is {"value": 0.25}
